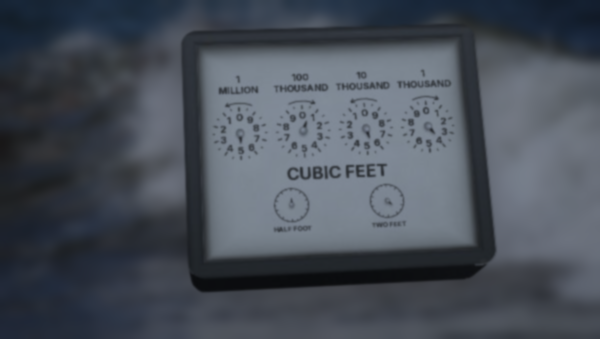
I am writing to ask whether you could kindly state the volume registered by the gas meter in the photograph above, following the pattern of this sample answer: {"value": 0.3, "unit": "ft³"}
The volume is {"value": 505400, "unit": "ft³"}
